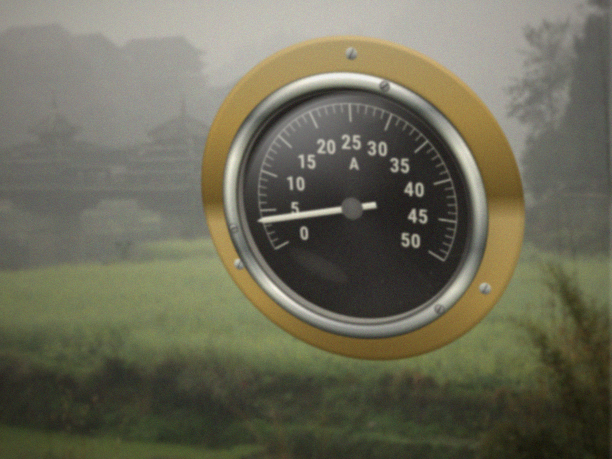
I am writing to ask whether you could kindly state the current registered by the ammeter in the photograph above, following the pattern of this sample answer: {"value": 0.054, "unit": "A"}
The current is {"value": 4, "unit": "A"}
